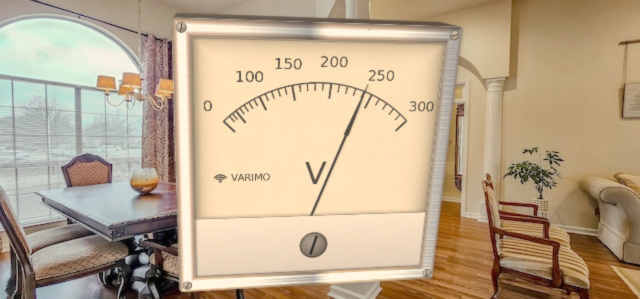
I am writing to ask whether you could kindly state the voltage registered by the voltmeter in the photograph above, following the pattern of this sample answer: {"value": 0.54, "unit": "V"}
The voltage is {"value": 240, "unit": "V"}
